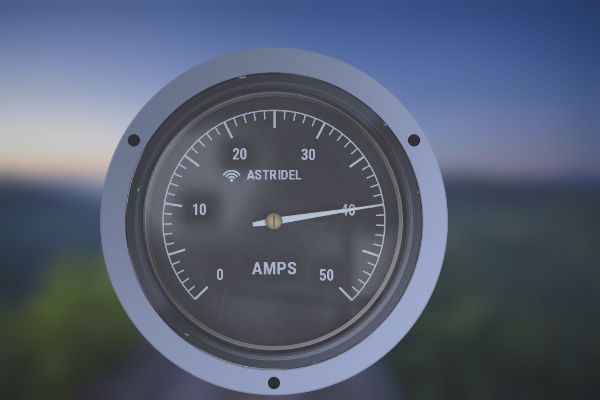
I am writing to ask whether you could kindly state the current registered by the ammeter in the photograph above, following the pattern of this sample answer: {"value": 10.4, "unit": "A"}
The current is {"value": 40, "unit": "A"}
